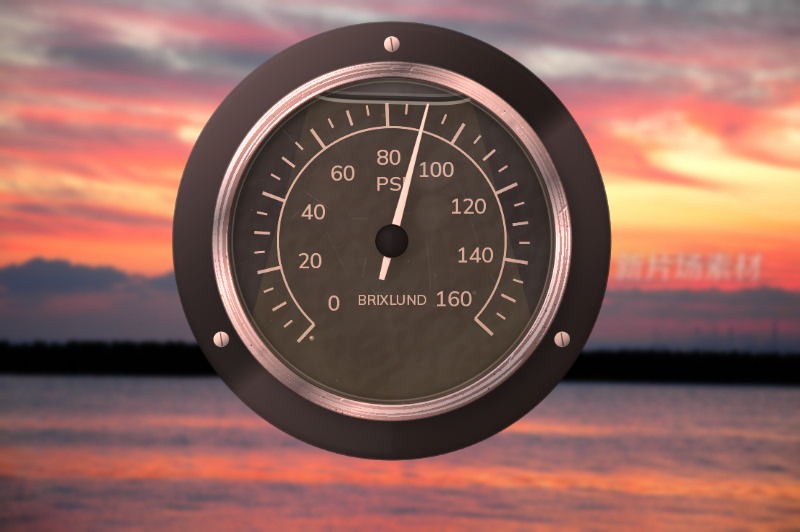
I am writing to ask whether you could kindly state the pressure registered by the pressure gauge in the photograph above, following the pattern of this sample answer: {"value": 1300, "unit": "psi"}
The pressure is {"value": 90, "unit": "psi"}
